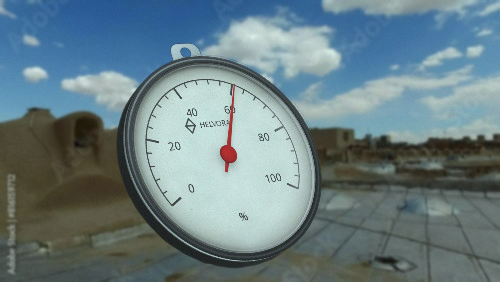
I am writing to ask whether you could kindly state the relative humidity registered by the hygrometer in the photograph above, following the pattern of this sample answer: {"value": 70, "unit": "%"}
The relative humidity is {"value": 60, "unit": "%"}
